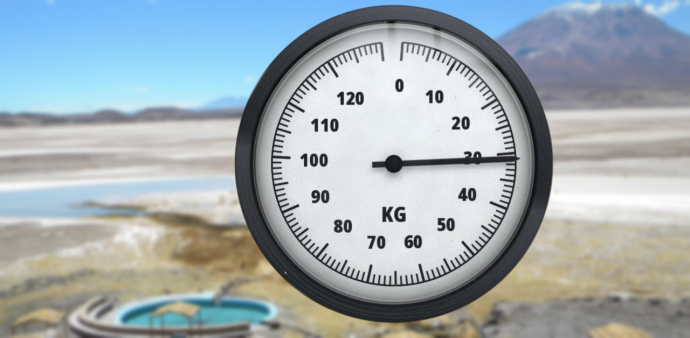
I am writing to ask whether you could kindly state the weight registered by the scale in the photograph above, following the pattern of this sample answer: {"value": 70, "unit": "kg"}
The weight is {"value": 31, "unit": "kg"}
